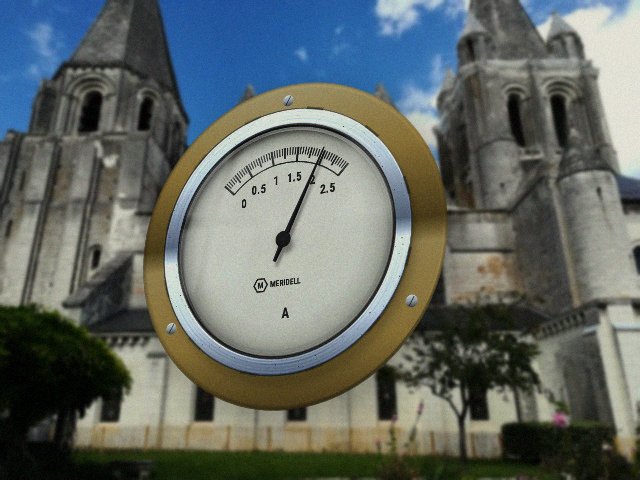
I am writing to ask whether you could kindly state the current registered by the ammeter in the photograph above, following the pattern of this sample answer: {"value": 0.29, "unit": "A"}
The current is {"value": 2, "unit": "A"}
